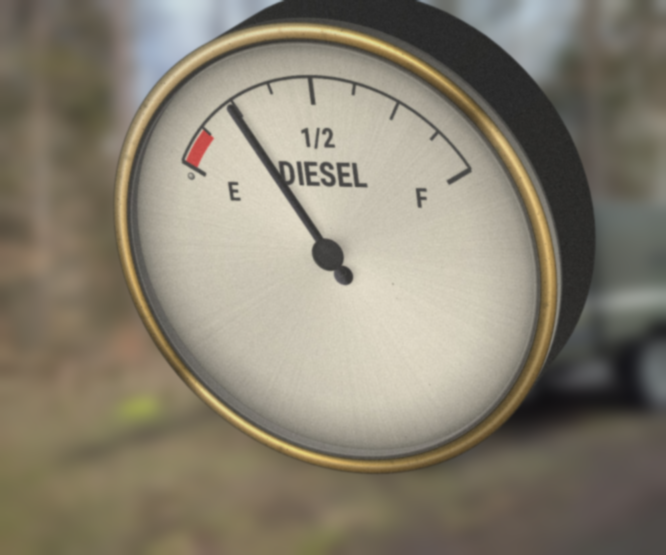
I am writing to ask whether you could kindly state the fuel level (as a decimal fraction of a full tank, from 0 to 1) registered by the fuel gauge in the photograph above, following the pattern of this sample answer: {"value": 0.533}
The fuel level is {"value": 0.25}
